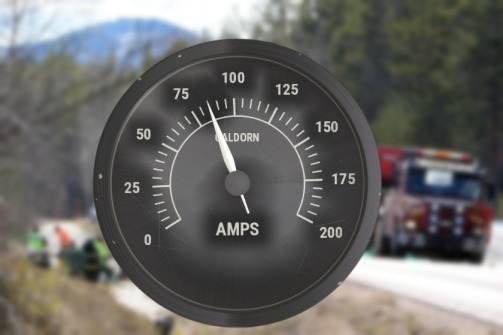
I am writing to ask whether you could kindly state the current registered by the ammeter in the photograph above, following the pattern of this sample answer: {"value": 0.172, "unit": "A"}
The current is {"value": 85, "unit": "A"}
